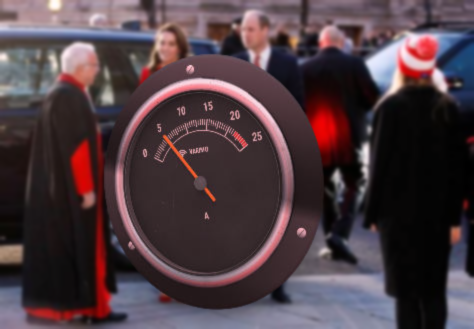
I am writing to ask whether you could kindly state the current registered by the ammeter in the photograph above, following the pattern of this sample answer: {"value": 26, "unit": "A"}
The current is {"value": 5, "unit": "A"}
